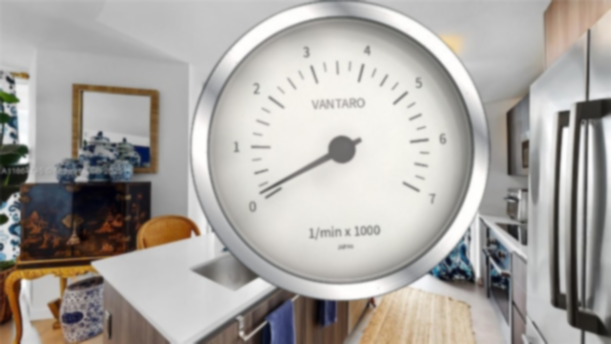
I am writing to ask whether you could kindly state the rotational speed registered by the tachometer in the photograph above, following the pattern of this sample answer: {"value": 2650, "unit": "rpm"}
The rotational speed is {"value": 125, "unit": "rpm"}
